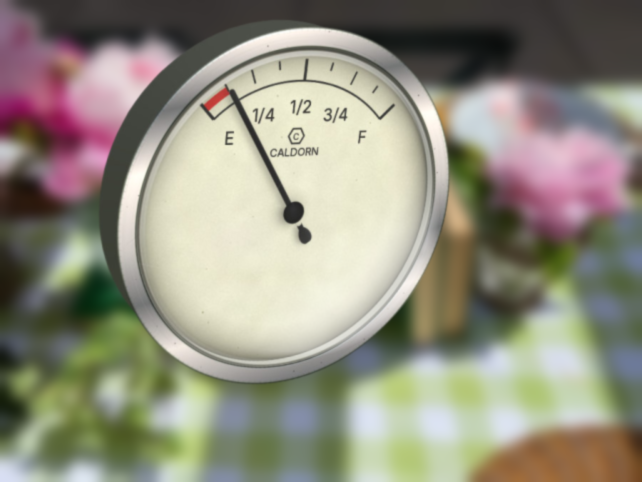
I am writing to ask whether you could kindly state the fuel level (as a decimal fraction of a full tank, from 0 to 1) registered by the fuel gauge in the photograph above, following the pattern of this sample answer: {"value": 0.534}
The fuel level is {"value": 0.125}
